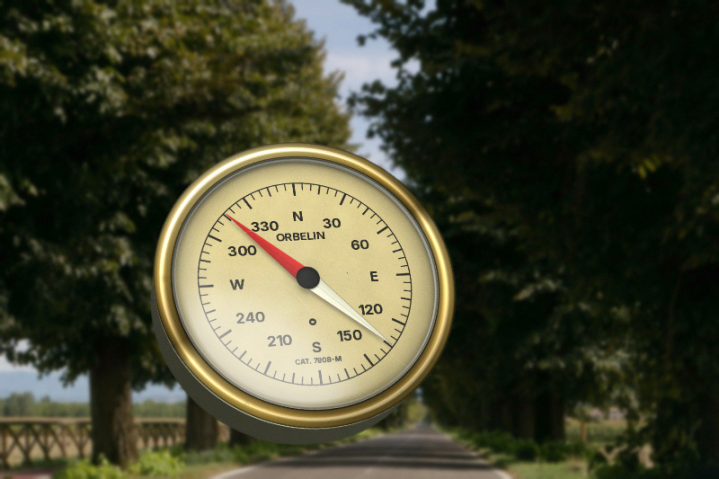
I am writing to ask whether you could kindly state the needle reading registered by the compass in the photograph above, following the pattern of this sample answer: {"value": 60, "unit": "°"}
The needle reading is {"value": 315, "unit": "°"}
